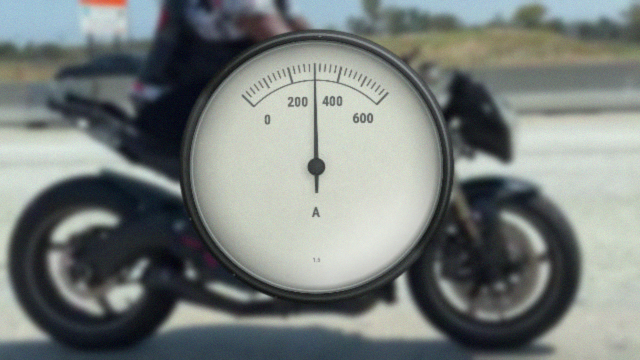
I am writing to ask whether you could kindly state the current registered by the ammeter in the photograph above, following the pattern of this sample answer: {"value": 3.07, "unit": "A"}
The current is {"value": 300, "unit": "A"}
